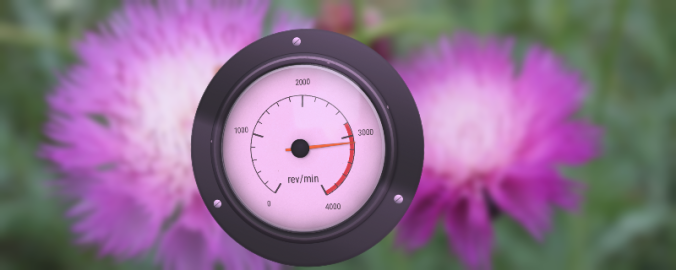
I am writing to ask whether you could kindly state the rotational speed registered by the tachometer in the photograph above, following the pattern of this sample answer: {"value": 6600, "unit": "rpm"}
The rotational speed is {"value": 3100, "unit": "rpm"}
